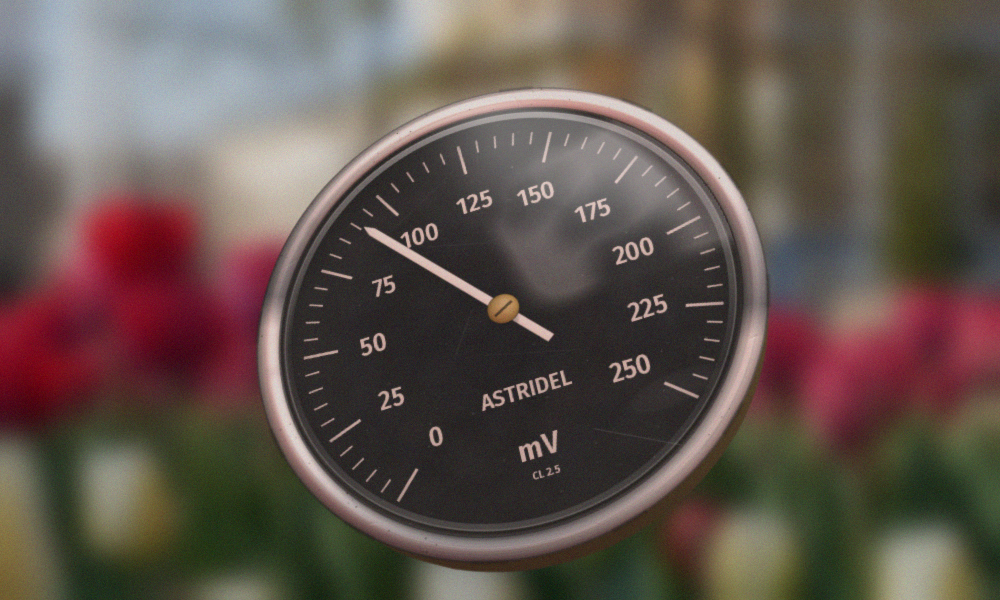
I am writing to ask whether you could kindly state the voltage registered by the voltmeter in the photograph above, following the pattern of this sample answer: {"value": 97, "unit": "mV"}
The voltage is {"value": 90, "unit": "mV"}
